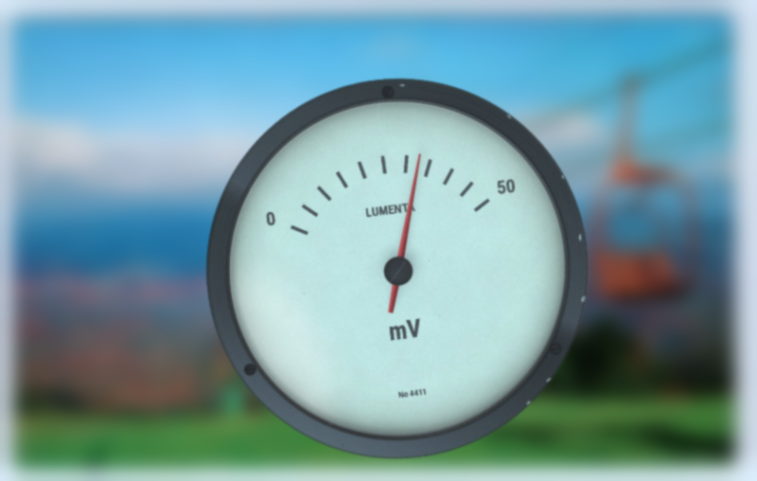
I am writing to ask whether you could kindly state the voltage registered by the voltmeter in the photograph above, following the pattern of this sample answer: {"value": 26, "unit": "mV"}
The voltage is {"value": 32.5, "unit": "mV"}
